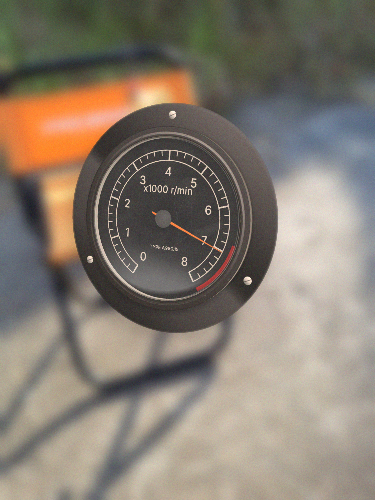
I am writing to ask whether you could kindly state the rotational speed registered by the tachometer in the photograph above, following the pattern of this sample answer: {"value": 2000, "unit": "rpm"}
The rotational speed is {"value": 7000, "unit": "rpm"}
